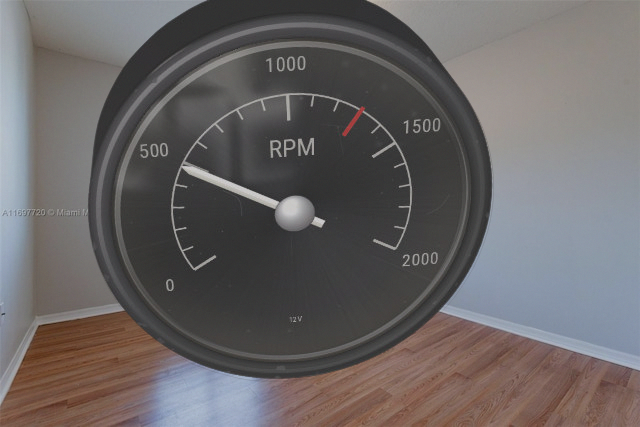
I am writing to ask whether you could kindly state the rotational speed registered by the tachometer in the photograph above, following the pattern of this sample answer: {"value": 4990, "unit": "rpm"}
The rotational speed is {"value": 500, "unit": "rpm"}
